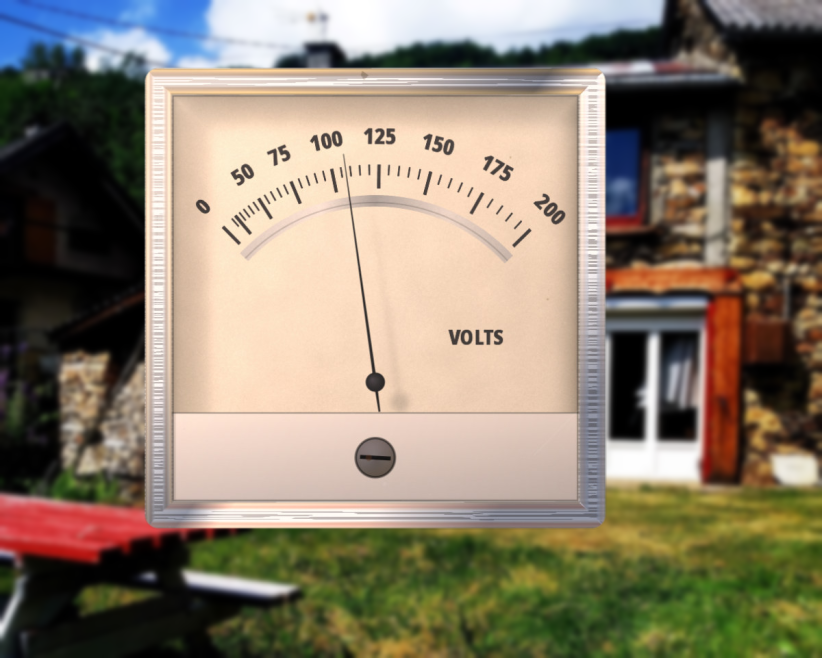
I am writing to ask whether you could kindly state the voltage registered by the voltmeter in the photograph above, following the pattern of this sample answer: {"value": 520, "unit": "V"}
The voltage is {"value": 107.5, "unit": "V"}
